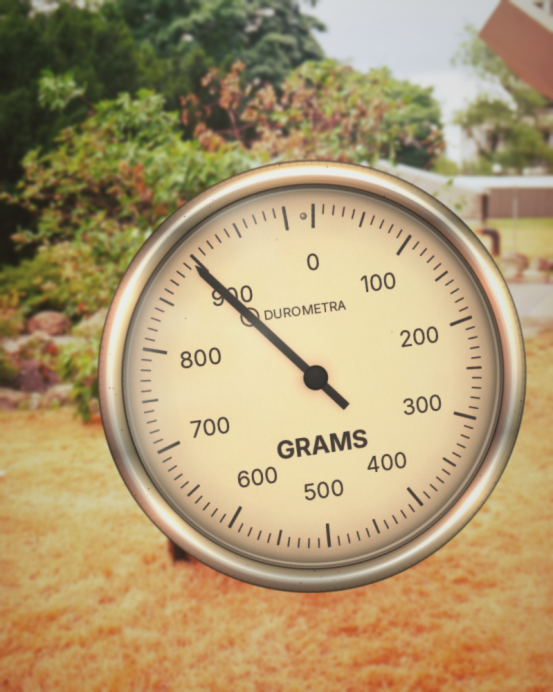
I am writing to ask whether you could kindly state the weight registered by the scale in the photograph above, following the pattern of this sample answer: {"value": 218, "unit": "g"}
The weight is {"value": 895, "unit": "g"}
